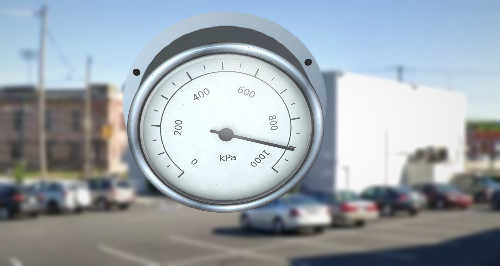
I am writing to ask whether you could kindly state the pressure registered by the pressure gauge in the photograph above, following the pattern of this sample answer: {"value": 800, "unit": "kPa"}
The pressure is {"value": 900, "unit": "kPa"}
